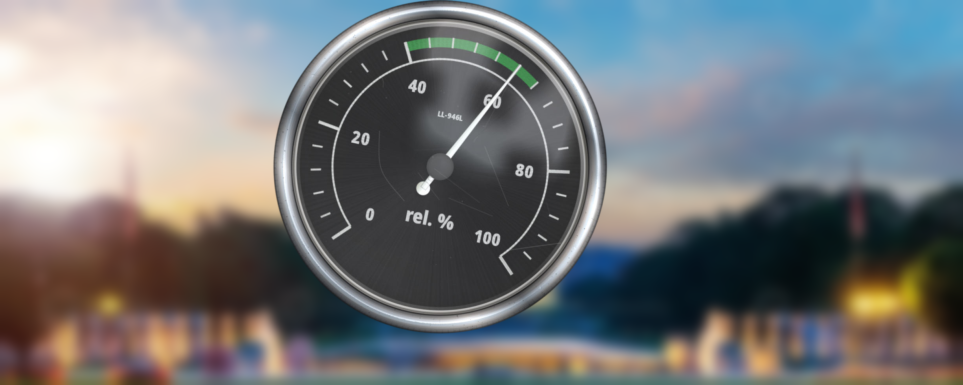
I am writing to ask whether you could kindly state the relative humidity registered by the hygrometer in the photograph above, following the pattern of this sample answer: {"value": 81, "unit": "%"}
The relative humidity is {"value": 60, "unit": "%"}
